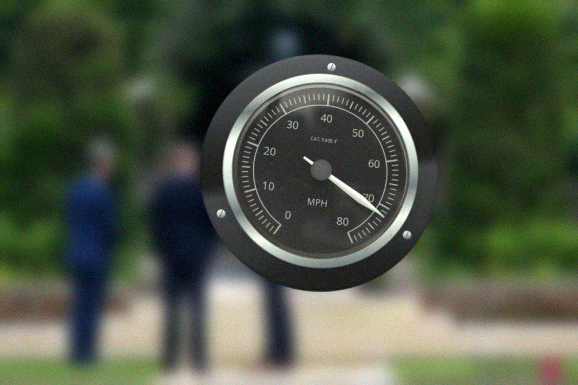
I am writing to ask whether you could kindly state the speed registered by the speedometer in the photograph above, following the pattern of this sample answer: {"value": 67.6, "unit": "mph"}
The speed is {"value": 72, "unit": "mph"}
